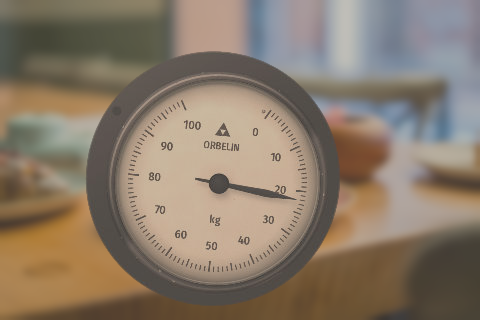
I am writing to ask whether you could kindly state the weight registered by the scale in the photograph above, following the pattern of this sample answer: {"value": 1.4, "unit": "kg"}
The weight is {"value": 22, "unit": "kg"}
